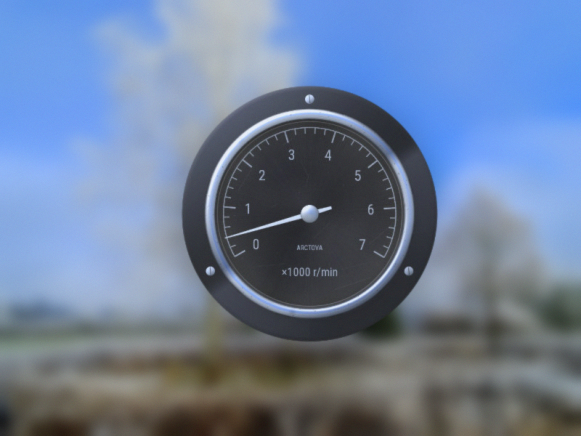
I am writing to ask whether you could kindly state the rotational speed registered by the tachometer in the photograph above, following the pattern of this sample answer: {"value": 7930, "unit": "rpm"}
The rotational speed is {"value": 400, "unit": "rpm"}
